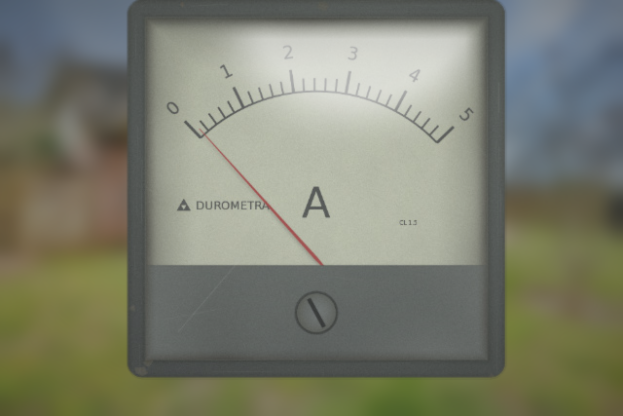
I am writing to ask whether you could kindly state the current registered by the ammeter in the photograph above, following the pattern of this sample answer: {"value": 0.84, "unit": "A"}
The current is {"value": 0.1, "unit": "A"}
